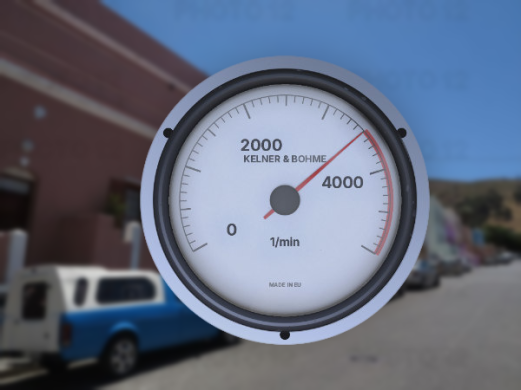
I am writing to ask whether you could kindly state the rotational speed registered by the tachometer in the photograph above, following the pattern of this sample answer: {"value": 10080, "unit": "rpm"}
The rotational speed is {"value": 3500, "unit": "rpm"}
